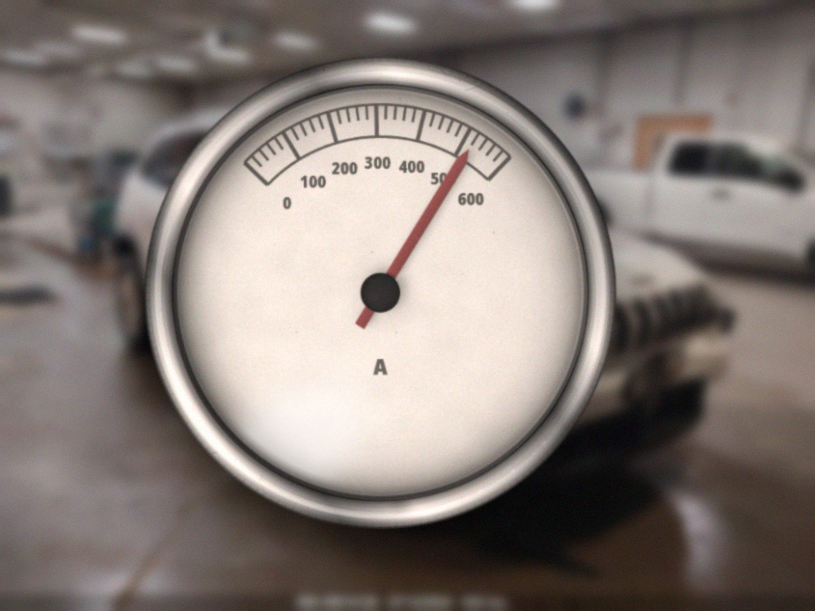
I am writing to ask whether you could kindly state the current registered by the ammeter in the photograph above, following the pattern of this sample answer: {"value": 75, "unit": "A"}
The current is {"value": 520, "unit": "A"}
